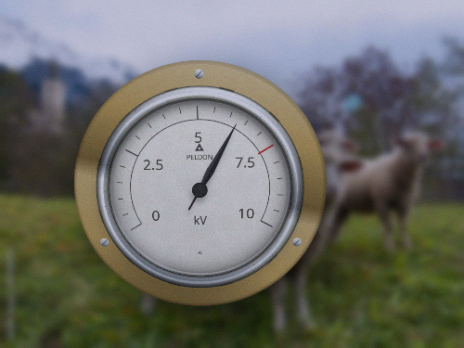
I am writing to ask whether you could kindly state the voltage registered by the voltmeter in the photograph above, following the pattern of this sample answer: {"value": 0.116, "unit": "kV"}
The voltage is {"value": 6.25, "unit": "kV"}
